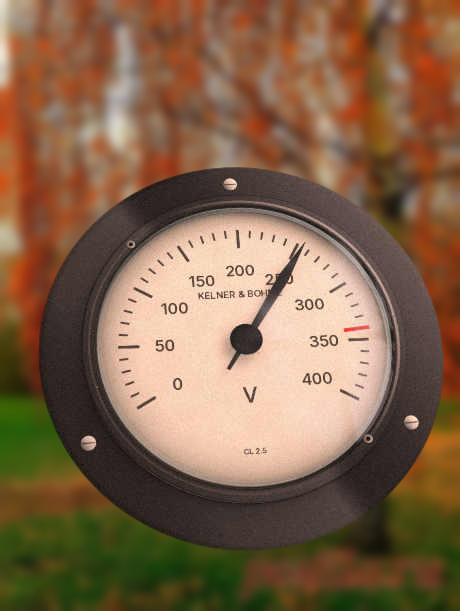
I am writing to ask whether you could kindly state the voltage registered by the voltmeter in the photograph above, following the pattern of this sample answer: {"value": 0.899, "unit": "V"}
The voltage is {"value": 255, "unit": "V"}
